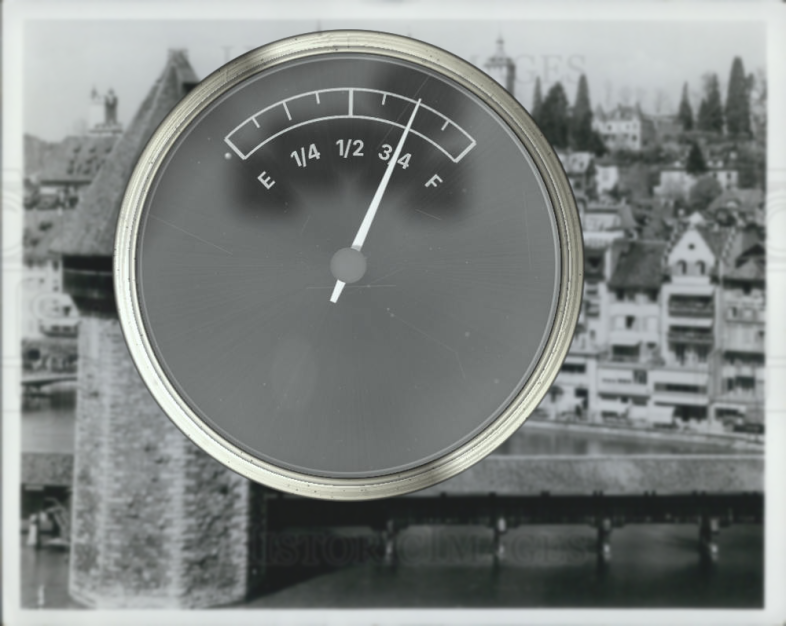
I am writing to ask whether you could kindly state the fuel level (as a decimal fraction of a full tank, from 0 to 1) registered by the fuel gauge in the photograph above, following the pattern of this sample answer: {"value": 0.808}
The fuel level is {"value": 0.75}
